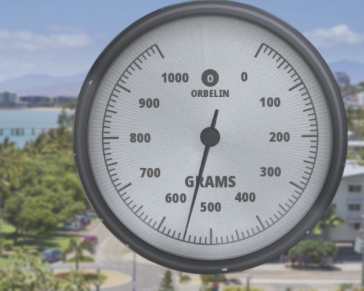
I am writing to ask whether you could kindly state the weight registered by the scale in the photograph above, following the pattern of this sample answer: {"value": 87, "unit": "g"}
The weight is {"value": 550, "unit": "g"}
